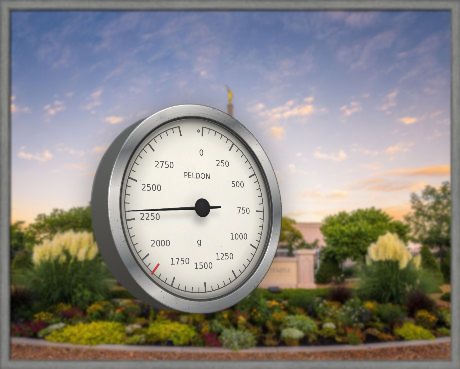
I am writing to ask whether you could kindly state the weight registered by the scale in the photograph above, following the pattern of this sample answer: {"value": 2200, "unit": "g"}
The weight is {"value": 2300, "unit": "g"}
